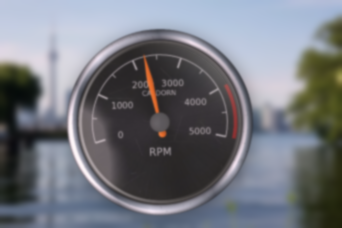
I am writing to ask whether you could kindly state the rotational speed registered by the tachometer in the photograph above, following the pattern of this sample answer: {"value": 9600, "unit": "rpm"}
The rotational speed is {"value": 2250, "unit": "rpm"}
